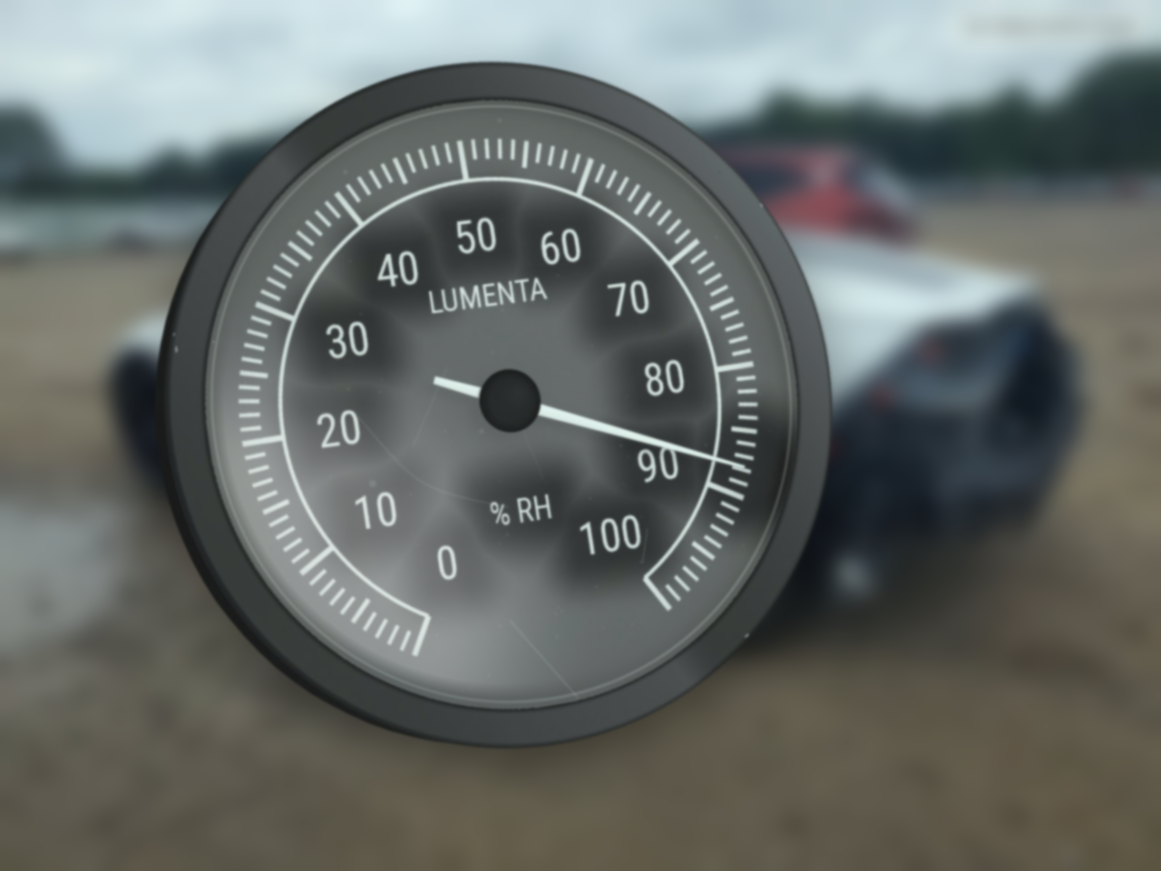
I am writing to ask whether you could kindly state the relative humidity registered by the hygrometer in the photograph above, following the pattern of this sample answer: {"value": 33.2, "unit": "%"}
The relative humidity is {"value": 88, "unit": "%"}
